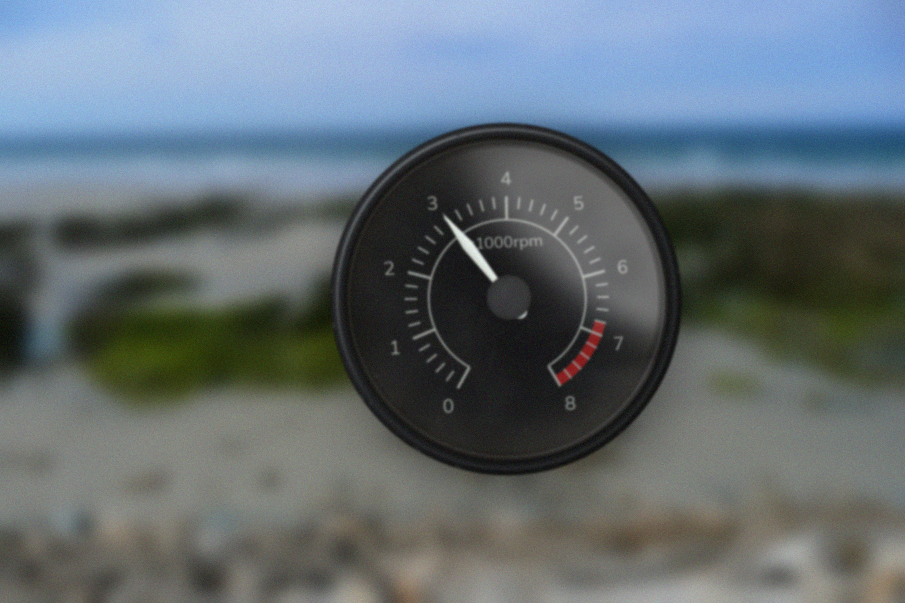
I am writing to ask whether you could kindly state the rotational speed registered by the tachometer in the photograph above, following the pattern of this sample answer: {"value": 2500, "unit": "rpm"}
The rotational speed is {"value": 3000, "unit": "rpm"}
